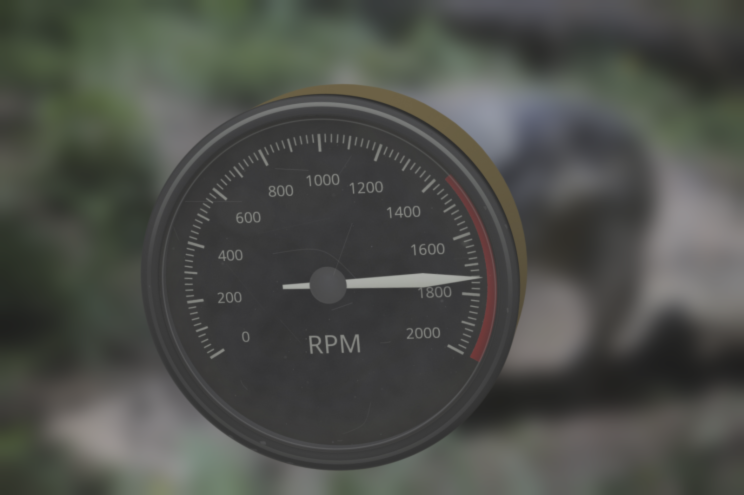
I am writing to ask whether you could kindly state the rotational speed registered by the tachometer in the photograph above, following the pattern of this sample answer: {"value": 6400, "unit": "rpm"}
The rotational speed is {"value": 1740, "unit": "rpm"}
